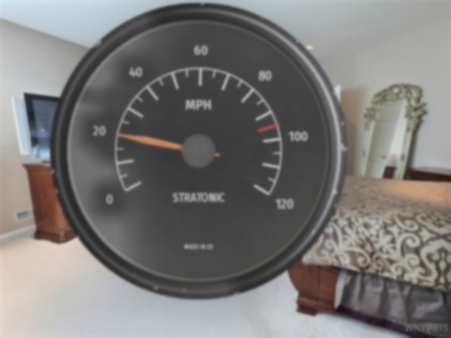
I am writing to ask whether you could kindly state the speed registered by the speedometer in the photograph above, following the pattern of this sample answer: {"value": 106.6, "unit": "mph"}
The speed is {"value": 20, "unit": "mph"}
